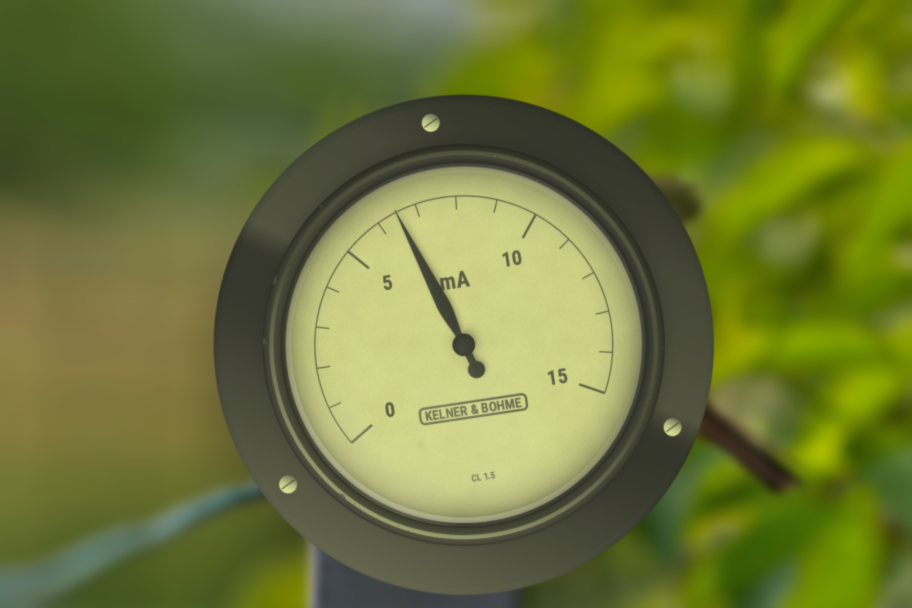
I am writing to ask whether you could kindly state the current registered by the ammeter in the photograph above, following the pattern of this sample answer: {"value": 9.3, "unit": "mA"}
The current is {"value": 6.5, "unit": "mA"}
